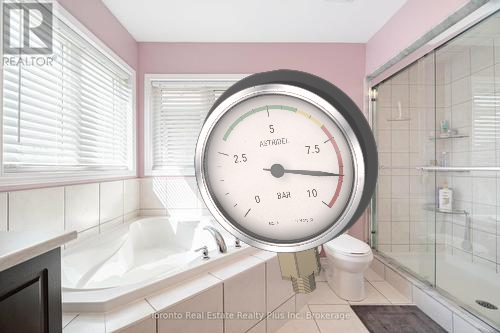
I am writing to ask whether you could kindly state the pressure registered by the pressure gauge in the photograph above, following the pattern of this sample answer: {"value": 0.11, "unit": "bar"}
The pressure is {"value": 8.75, "unit": "bar"}
